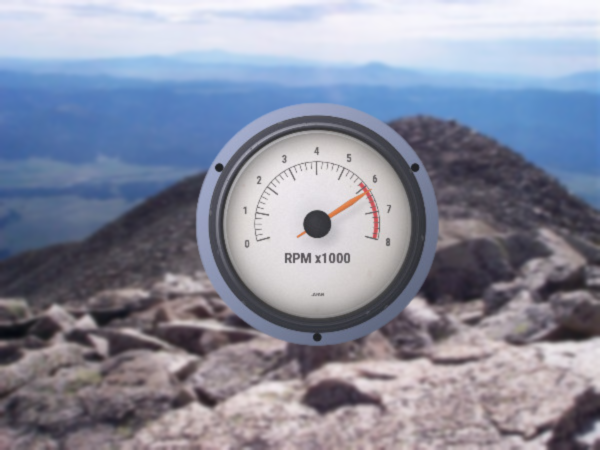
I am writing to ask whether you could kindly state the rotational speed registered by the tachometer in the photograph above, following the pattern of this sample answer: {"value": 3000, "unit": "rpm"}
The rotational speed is {"value": 6200, "unit": "rpm"}
